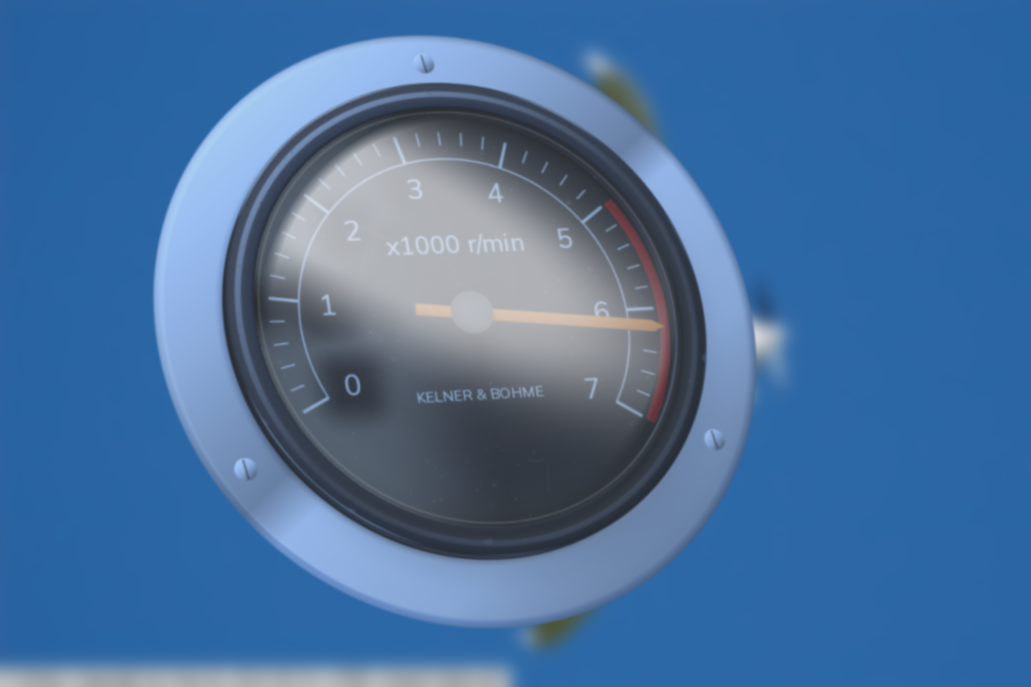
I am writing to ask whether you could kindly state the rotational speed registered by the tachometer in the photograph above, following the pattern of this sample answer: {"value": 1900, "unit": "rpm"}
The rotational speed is {"value": 6200, "unit": "rpm"}
